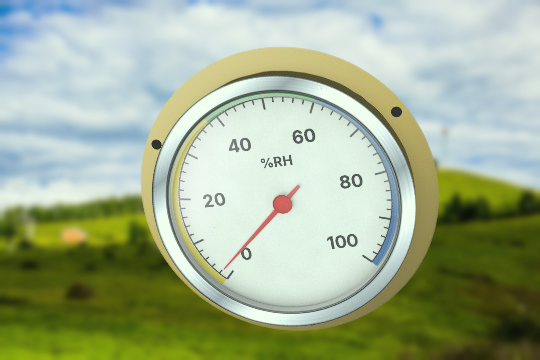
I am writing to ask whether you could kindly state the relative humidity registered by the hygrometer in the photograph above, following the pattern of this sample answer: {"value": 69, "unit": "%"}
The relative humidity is {"value": 2, "unit": "%"}
